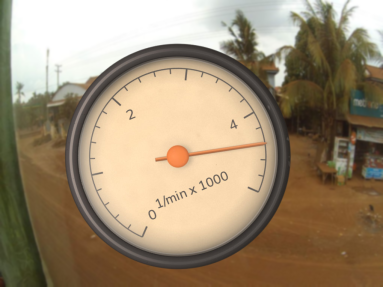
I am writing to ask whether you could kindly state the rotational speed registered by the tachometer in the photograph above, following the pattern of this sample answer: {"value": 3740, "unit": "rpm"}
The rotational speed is {"value": 4400, "unit": "rpm"}
